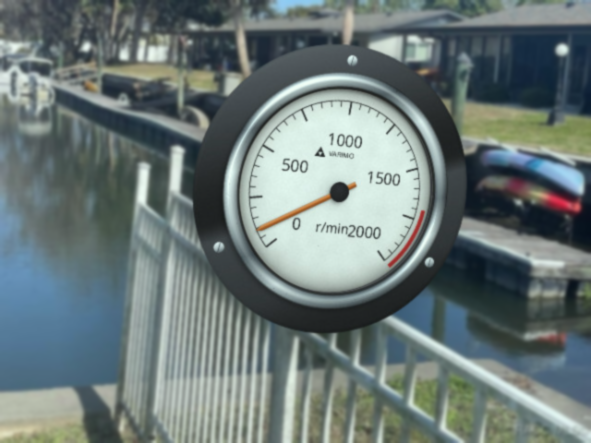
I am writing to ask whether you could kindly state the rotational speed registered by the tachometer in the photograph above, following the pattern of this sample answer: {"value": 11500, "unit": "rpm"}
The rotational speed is {"value": 100, "unit": "rpm"}
